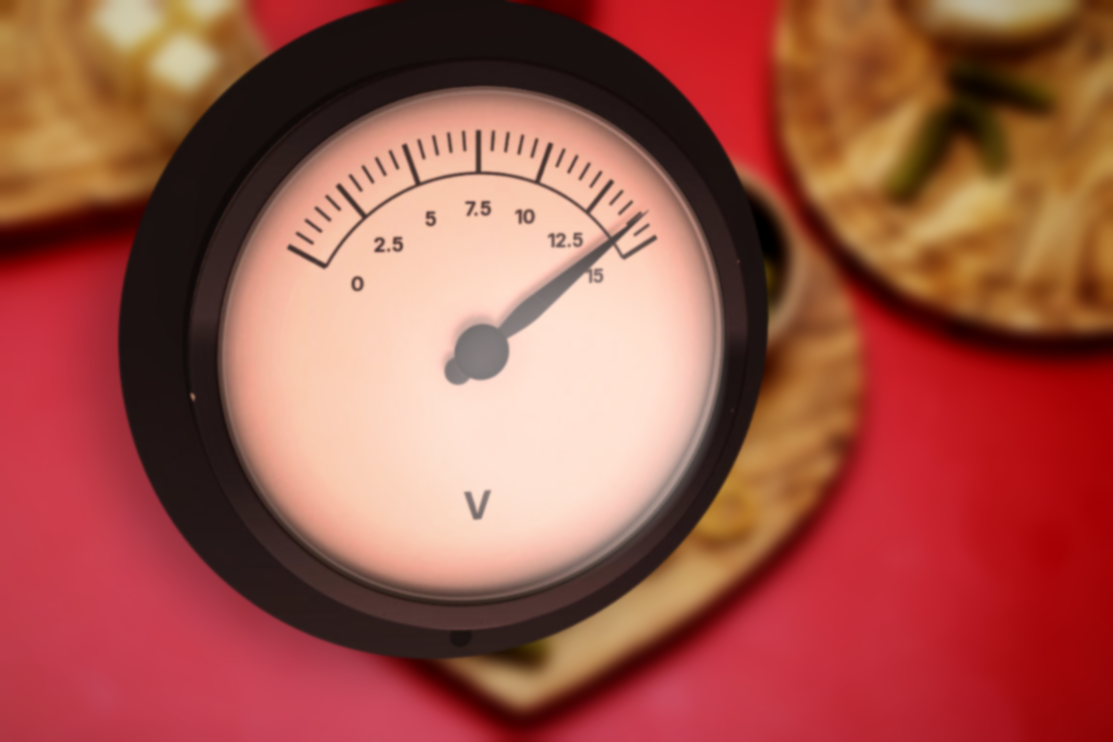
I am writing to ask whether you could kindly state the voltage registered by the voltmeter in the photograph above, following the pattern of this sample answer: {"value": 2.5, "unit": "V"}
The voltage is {"value": 14, "unit": "V"}
